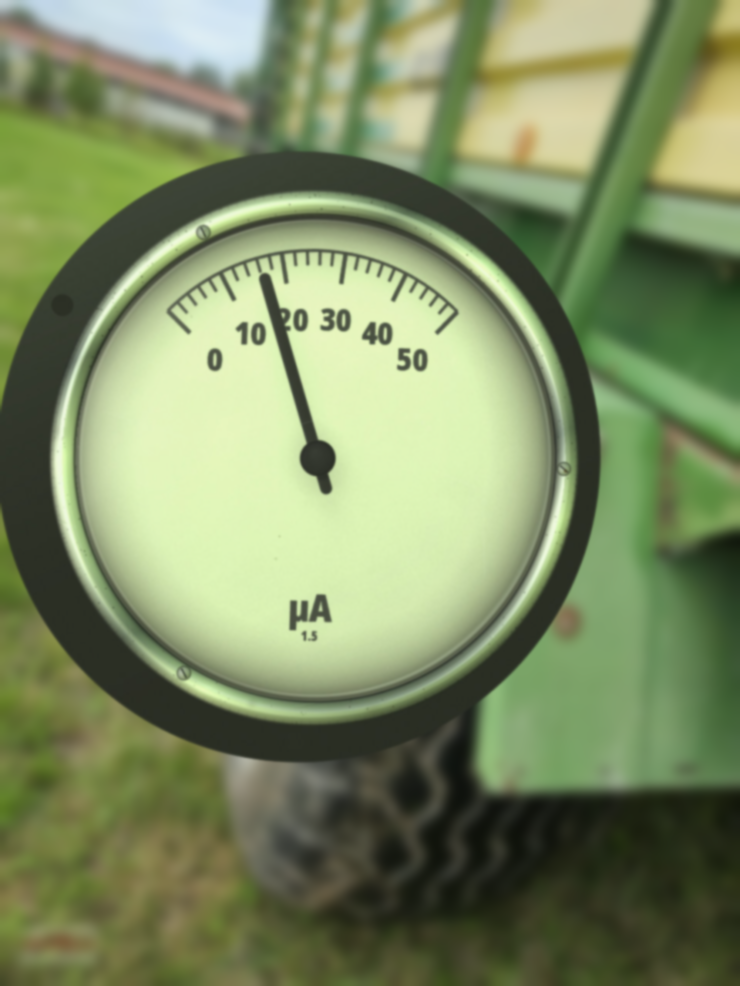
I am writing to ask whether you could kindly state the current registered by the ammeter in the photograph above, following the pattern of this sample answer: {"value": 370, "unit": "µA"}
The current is {"value": 16, "unit": "µA"}
